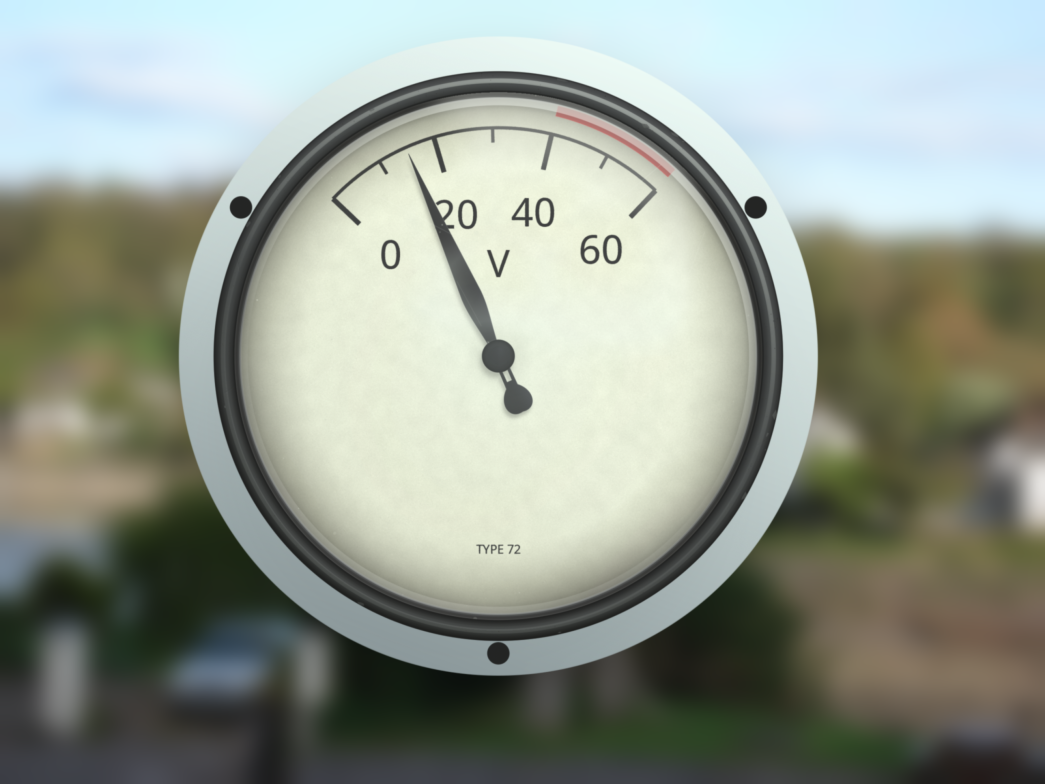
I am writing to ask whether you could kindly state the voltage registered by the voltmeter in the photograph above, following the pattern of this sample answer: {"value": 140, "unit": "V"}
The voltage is {"value": 15, "unit": "V"}
